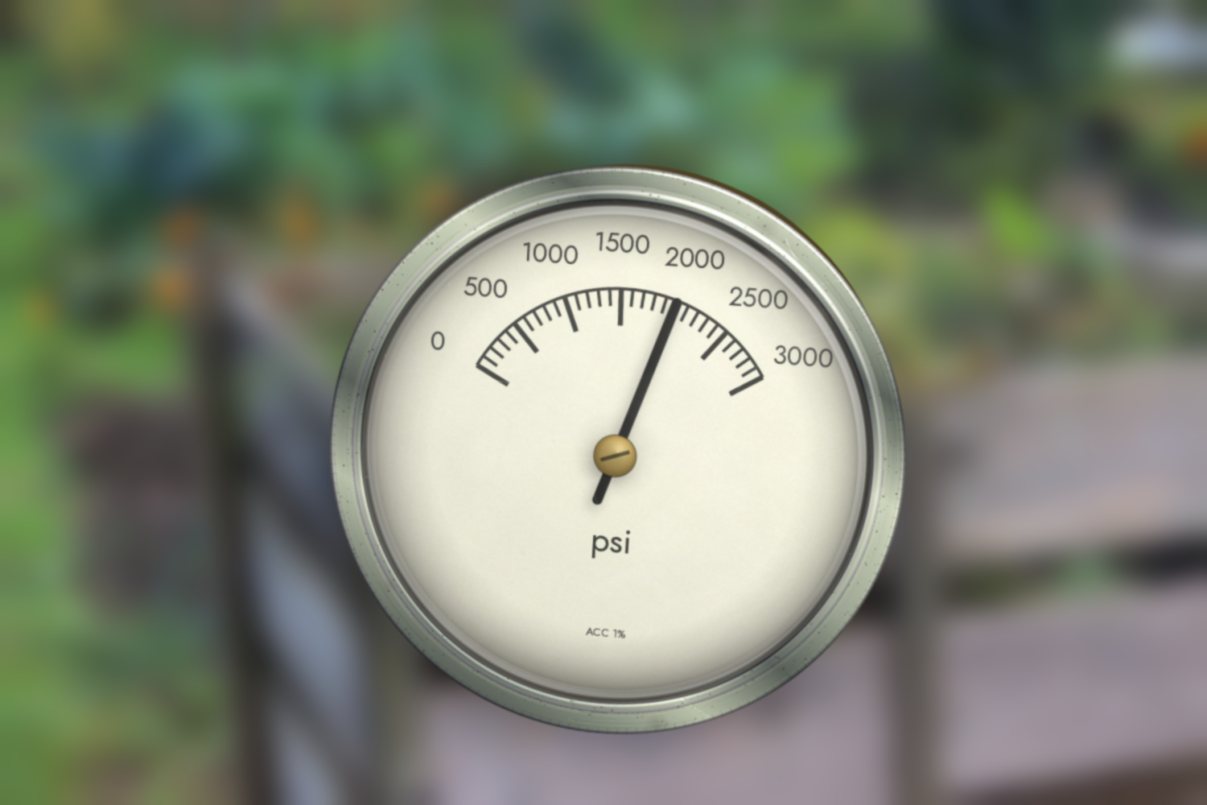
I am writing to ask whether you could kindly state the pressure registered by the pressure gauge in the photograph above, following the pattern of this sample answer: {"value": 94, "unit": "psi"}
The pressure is {"value": 2000, "unit": "psi"}
